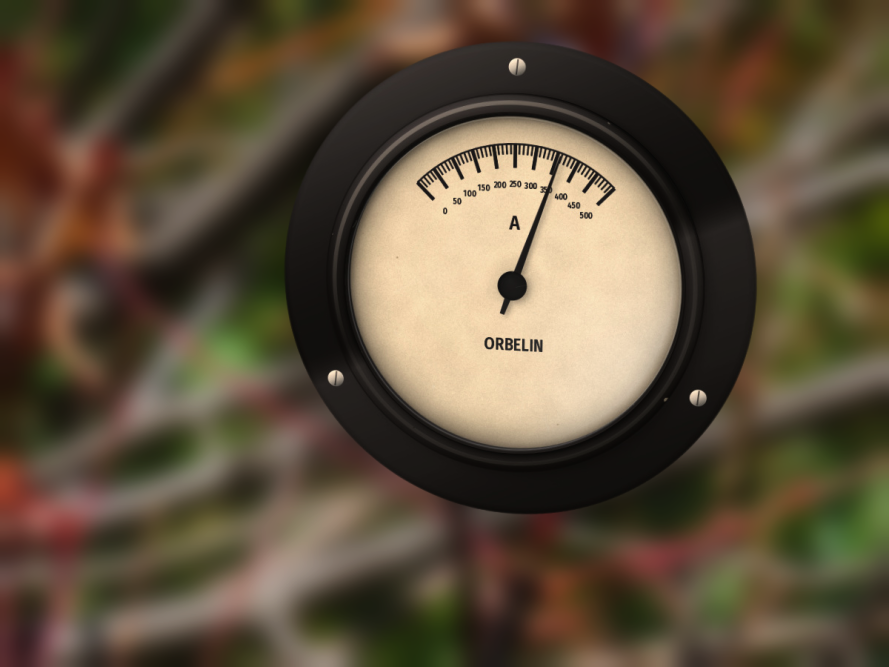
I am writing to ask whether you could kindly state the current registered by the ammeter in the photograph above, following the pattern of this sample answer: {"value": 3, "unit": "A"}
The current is {"value": 360, "unit": "A"}
